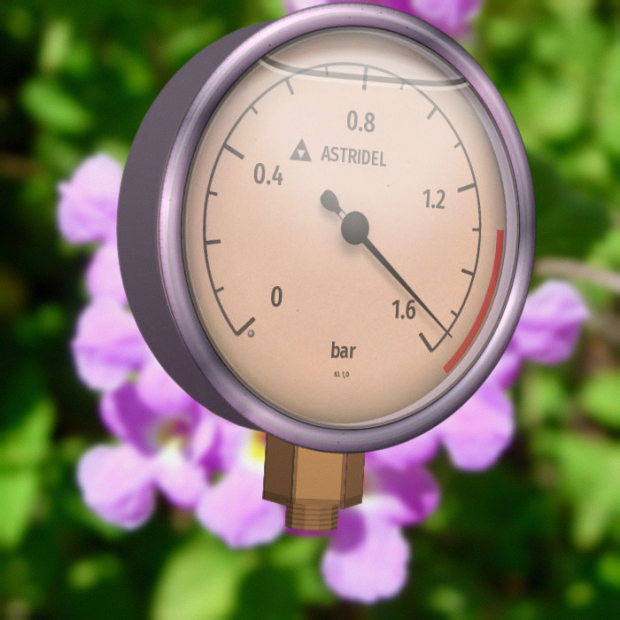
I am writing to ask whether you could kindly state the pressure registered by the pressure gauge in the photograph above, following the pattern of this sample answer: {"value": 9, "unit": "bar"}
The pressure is {"value": 1.55, "unit": "bar"}
